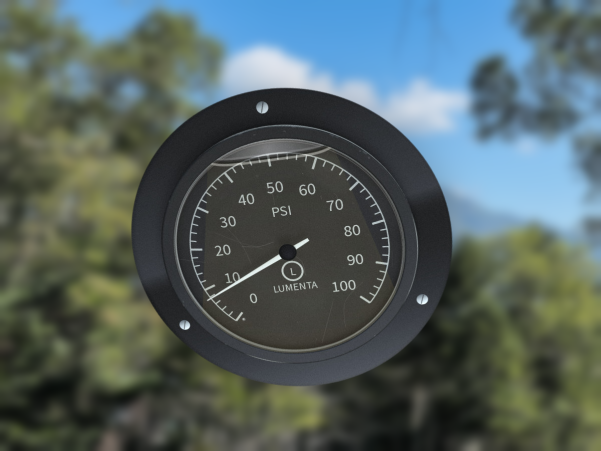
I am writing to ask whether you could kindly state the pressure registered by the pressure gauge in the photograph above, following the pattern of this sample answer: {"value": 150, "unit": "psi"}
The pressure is {"value": 8, "unit": "psi"}
